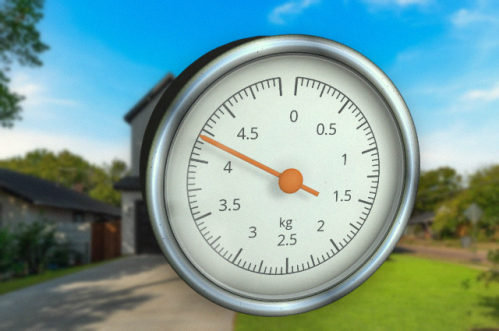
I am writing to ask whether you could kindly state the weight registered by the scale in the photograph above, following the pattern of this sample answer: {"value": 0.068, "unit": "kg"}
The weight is {"value": 4.2, "unit": "kg"}
